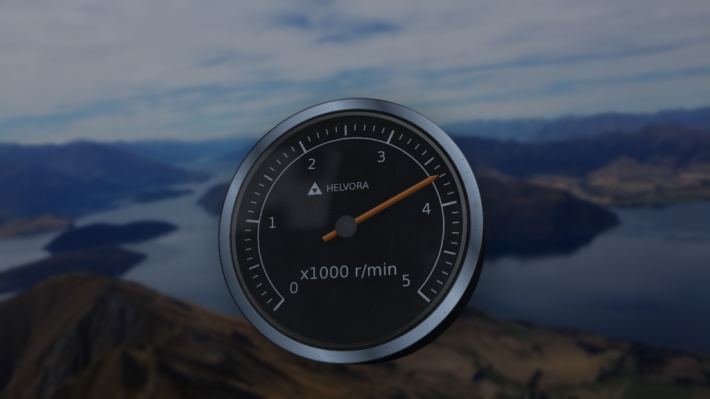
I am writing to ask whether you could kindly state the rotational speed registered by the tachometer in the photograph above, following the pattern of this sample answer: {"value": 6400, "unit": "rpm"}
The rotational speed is {"value": 3700, "unit": "rpm"}
